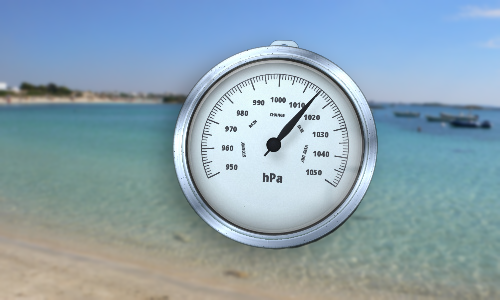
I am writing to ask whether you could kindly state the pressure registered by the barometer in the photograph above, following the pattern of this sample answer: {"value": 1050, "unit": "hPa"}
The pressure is {"value": 1015, "unit": "hPa"}
